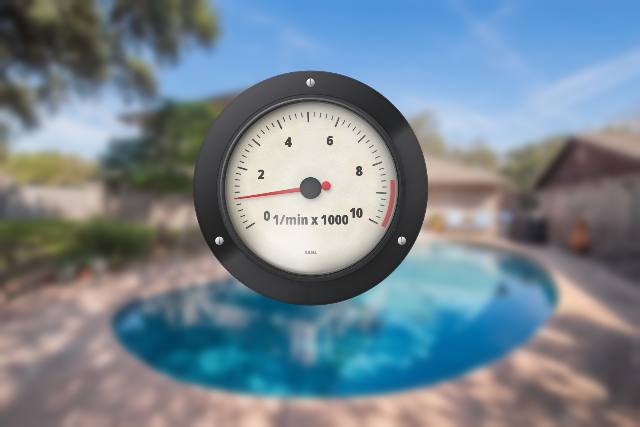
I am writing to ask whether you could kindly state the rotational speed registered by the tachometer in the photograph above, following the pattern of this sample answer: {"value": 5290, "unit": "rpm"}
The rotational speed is {"value": 1000, "unit": "rpm"}
